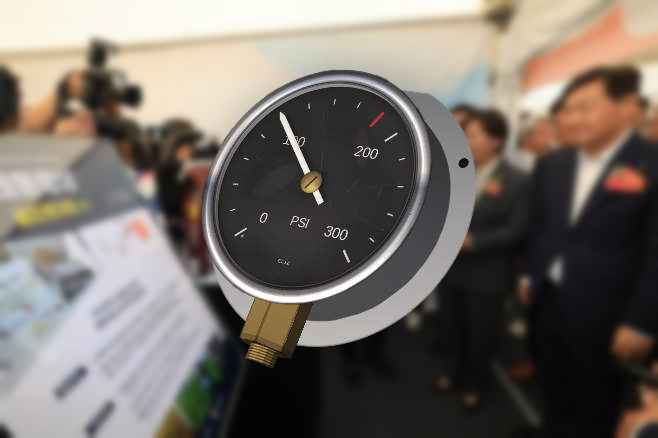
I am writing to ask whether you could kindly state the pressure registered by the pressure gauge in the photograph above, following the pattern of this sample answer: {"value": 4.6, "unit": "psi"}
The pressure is {"value": 100, "unit": "psi"}
